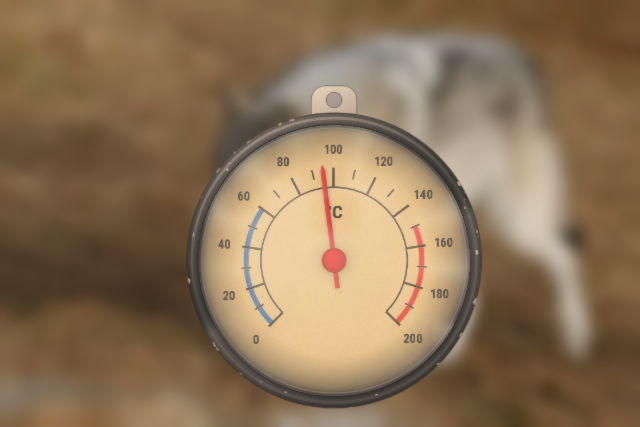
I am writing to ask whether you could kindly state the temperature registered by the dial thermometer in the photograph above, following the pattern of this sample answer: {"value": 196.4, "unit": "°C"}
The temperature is {"value": 95, "unit": "°C"}
